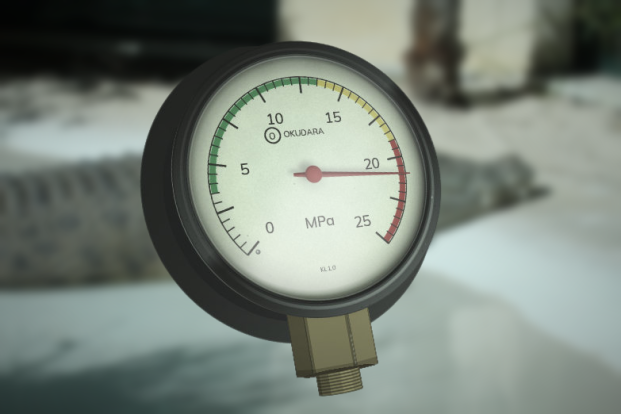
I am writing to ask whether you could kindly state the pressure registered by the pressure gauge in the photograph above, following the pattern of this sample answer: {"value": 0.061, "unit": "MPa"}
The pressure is {"value": 21, "unit": "MPa"}
